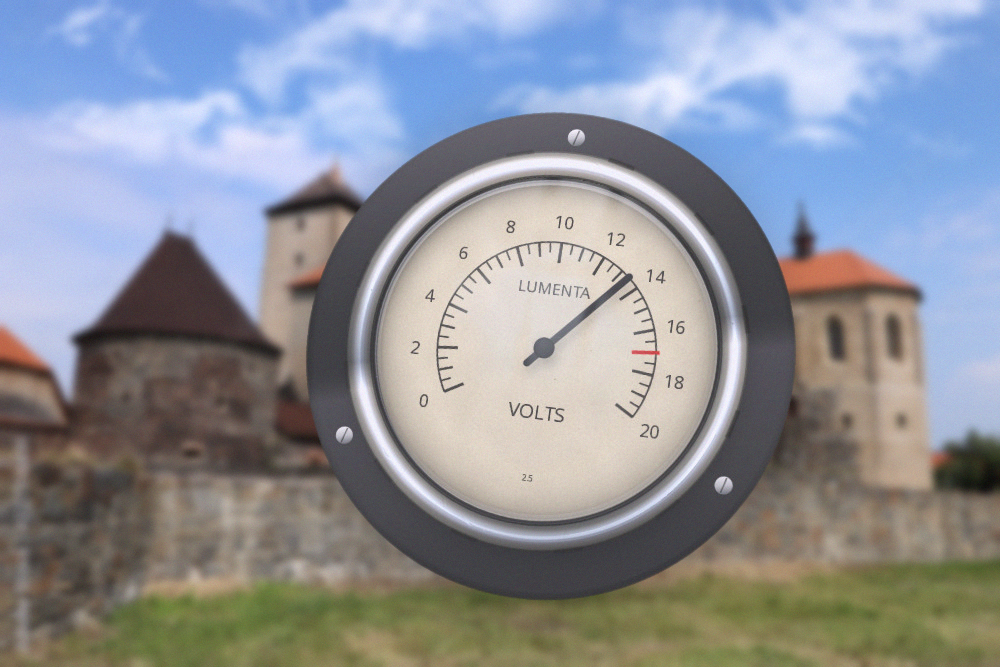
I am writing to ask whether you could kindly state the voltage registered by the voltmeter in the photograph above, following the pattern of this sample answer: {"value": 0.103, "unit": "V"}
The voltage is {"value": 13.5, "unit": "V"}
